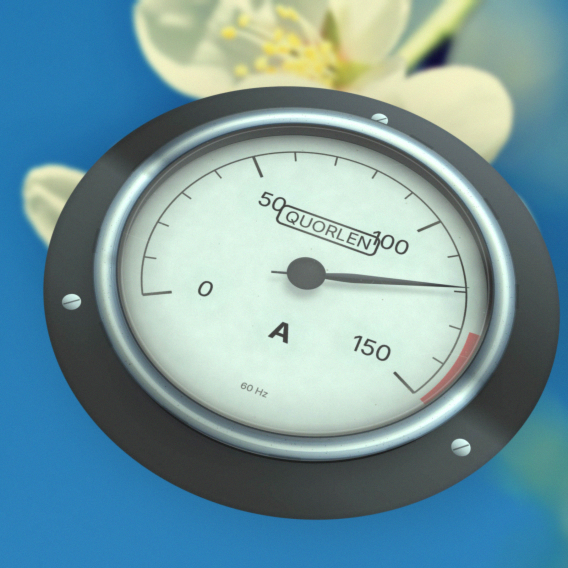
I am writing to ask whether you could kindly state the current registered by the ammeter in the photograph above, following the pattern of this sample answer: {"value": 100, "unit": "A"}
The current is {"value": 120, "unit": "A"}
